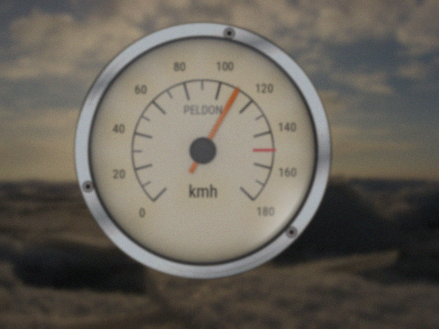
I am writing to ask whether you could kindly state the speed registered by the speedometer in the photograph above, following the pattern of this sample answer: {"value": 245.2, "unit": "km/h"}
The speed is {"value": 110, "unit": "km/h"}
